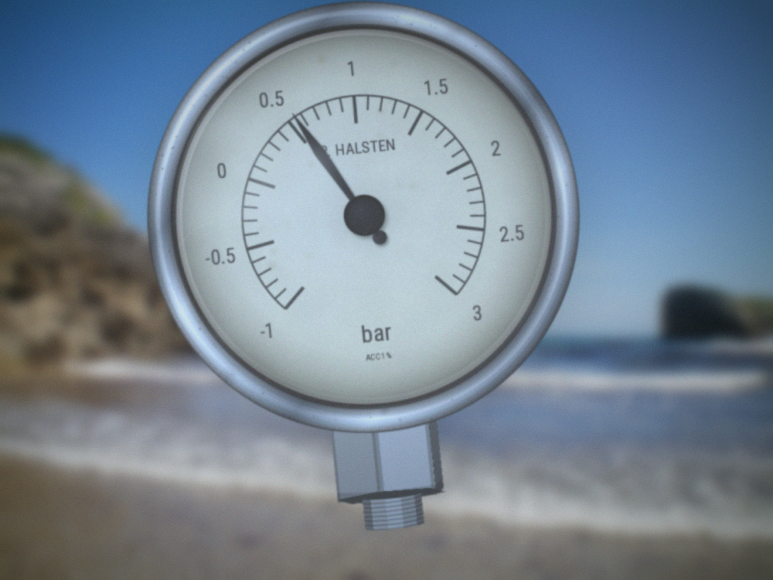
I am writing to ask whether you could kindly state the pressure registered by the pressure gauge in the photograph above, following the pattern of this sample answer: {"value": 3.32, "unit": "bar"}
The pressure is {"value": 0.55, "unit": "bar"}
